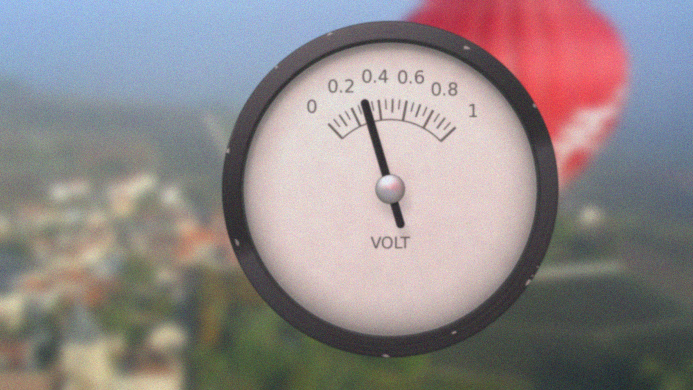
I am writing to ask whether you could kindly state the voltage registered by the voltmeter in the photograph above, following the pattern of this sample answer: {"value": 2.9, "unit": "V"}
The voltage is {"value": 0.3, "unit": "V"}
